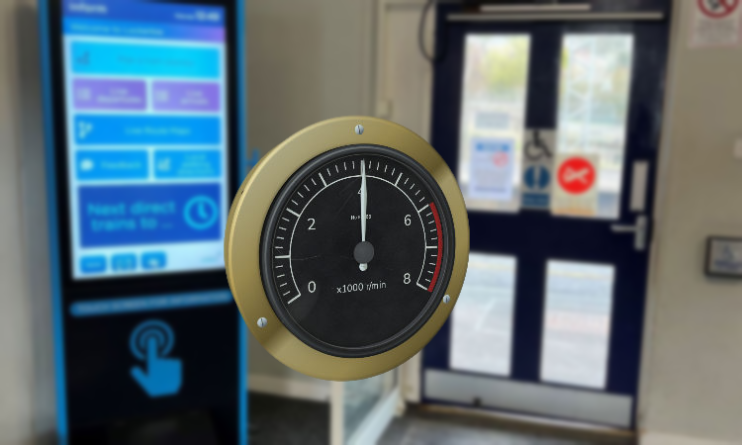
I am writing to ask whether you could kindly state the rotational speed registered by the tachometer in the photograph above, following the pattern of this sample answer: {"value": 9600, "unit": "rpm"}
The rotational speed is {"value": 4000, "unit": "rpm"}
